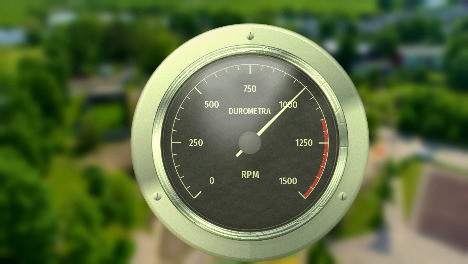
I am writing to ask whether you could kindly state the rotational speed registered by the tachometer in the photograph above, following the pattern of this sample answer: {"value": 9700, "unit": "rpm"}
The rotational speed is {"value": 1000, "unit": "rpm"}
